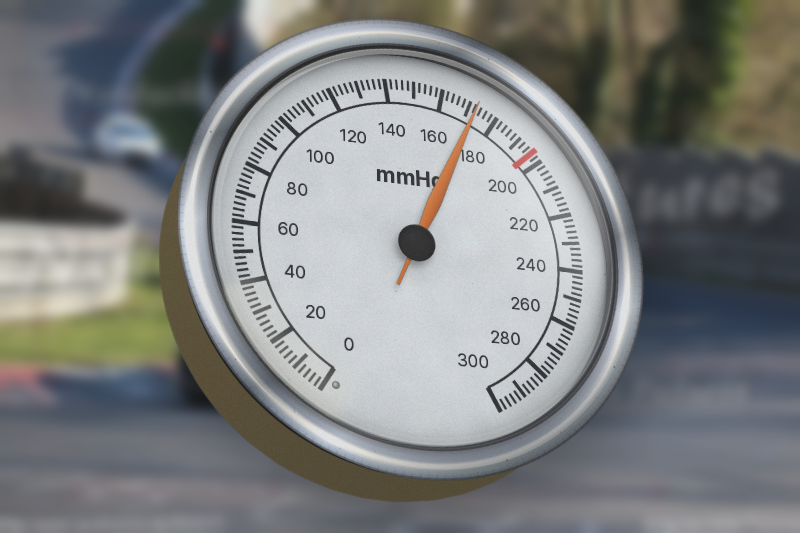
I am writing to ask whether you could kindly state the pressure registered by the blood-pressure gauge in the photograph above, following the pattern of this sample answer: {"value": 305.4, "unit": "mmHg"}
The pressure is {"value": 172, "unit": "mmHg"}
